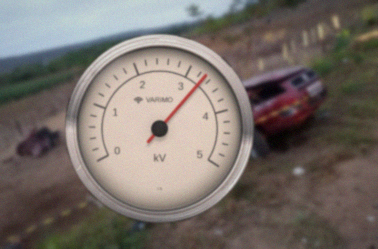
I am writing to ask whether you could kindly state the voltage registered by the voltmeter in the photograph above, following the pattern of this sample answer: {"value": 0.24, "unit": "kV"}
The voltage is {"value": 3.3, "unit": "kV"}
